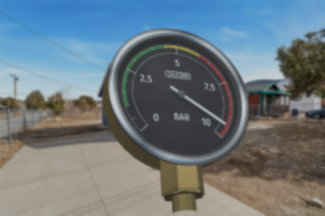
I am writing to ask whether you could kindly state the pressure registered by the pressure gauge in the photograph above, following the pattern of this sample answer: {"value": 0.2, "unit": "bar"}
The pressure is {"value": 9.5, "unit": "bar"}
